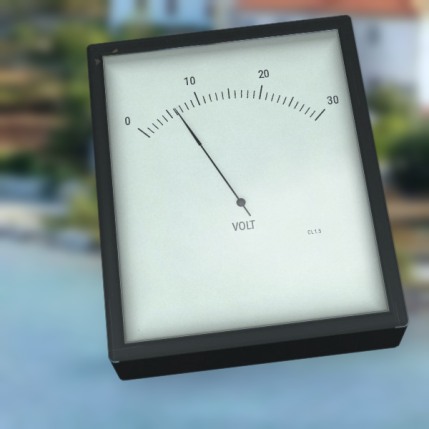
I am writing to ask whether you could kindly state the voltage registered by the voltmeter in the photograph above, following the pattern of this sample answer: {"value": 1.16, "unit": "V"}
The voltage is {"value": 6, "unit": "V"}
